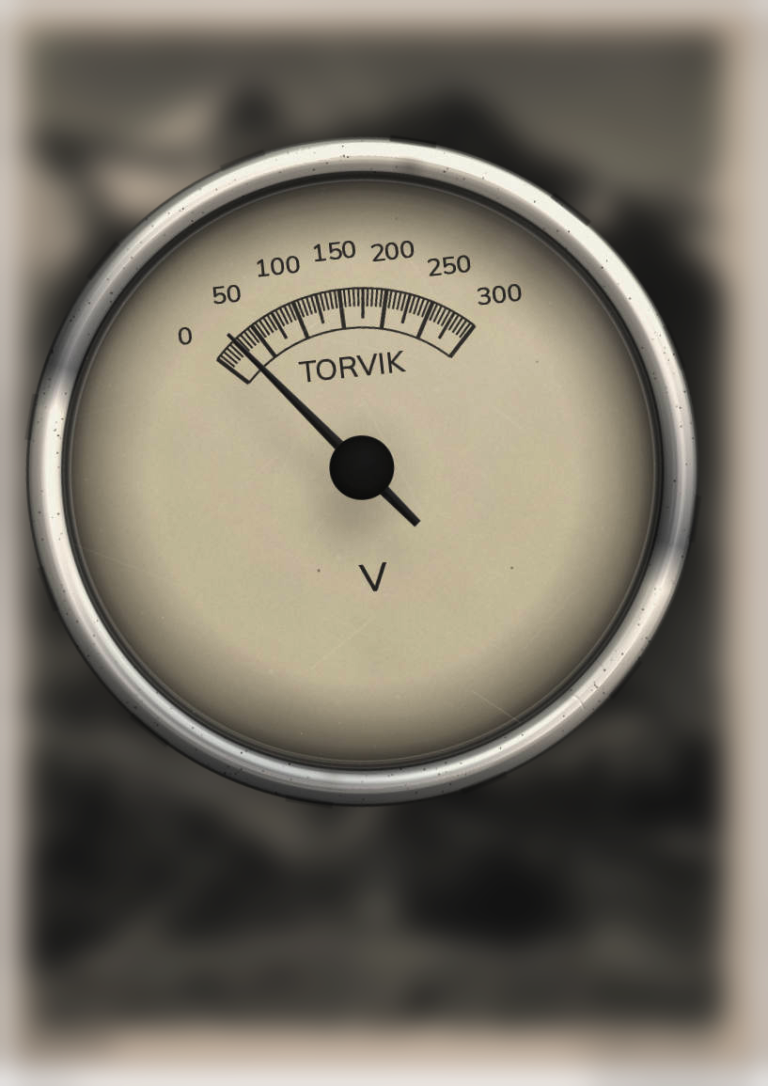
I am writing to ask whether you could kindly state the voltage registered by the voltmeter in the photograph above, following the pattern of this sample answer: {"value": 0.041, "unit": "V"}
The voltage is {"value": 25, "unit": "V"}
